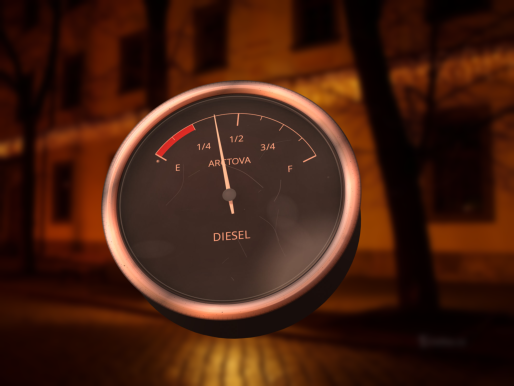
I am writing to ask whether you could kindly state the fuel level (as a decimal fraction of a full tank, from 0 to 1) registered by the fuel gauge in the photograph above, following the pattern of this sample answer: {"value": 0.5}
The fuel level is {"value": 0.375}
